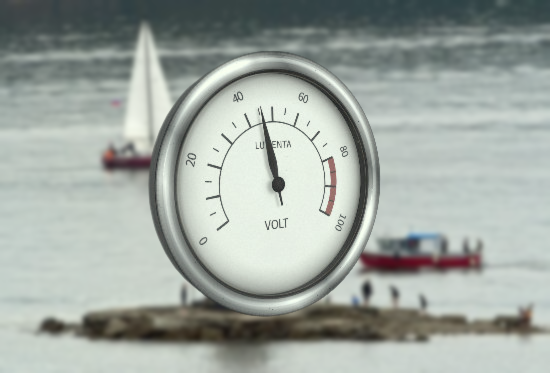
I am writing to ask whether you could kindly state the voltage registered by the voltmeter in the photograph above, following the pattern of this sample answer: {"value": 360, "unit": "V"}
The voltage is {"value": 45, "unit": "V"}
